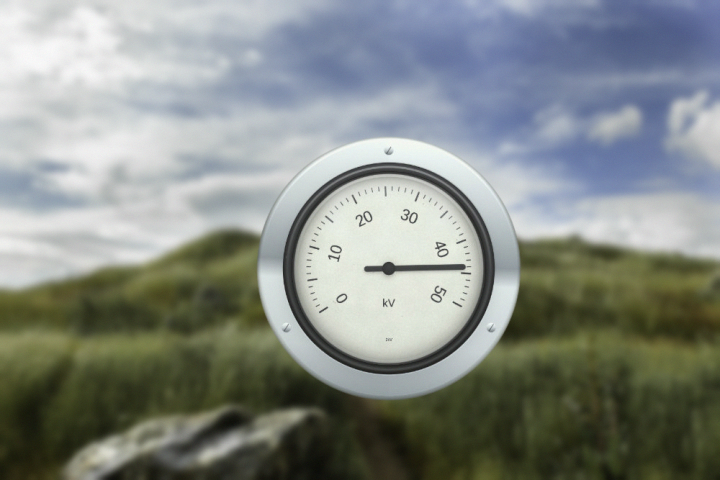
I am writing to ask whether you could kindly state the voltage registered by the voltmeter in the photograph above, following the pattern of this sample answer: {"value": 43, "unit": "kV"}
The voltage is {"value": 44, "unit": "kV"}
